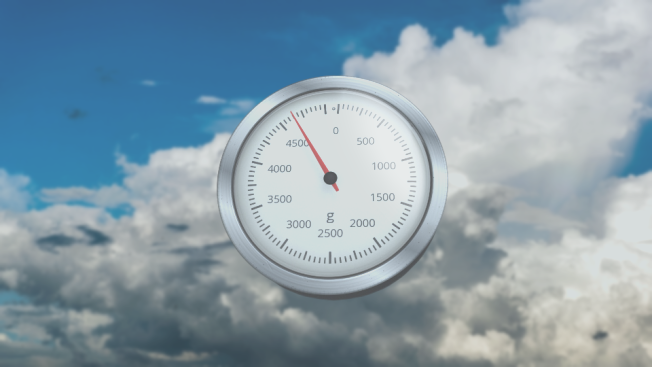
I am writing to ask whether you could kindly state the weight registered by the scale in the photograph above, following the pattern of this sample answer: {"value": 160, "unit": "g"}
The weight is {"value": 4650, "unit": "g"}
